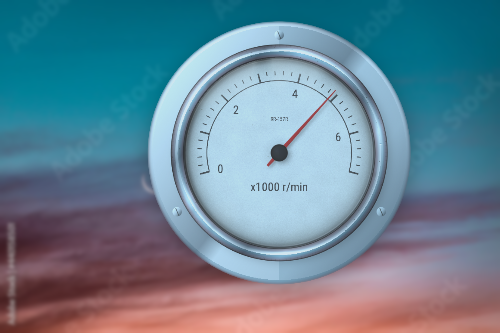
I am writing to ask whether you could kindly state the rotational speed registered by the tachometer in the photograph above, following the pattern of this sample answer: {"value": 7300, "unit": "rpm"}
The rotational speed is {"value": 4900, "unit": "rpm"}
